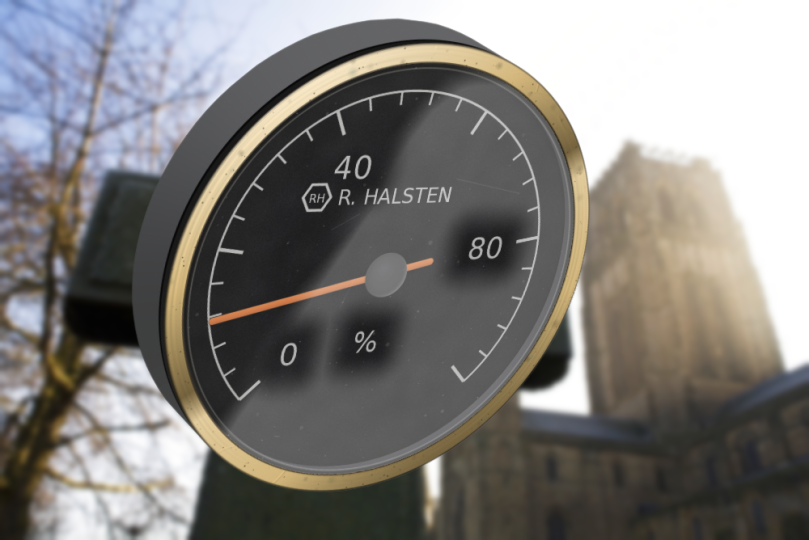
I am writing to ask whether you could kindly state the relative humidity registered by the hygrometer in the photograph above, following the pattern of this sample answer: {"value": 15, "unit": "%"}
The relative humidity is {"value": 12, "unit": "%"}
